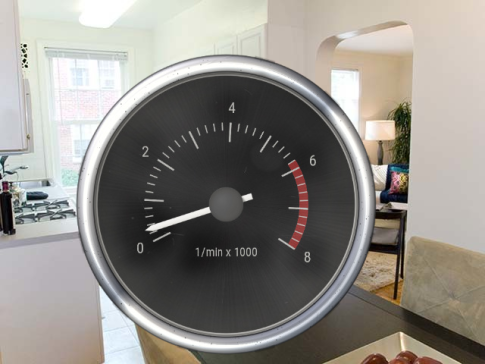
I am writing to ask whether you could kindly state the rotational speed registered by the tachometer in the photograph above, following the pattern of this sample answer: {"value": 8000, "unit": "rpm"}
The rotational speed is {"value": 300, "unit": "rpm"}
